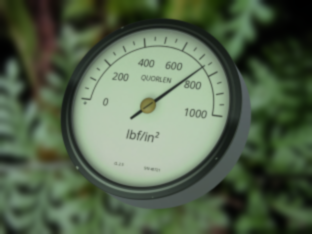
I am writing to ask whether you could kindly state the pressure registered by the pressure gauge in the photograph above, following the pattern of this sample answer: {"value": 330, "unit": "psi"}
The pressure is {"value": 750, "unit": "psi"}
